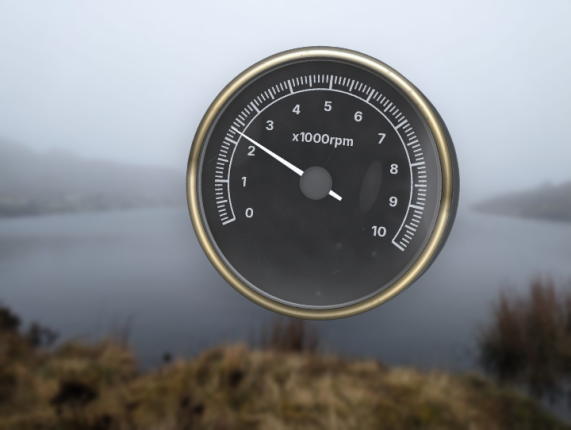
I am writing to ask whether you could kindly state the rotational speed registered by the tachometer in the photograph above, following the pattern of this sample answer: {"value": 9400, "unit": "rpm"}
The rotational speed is {"value": 2300, "unit": "rpm"}
